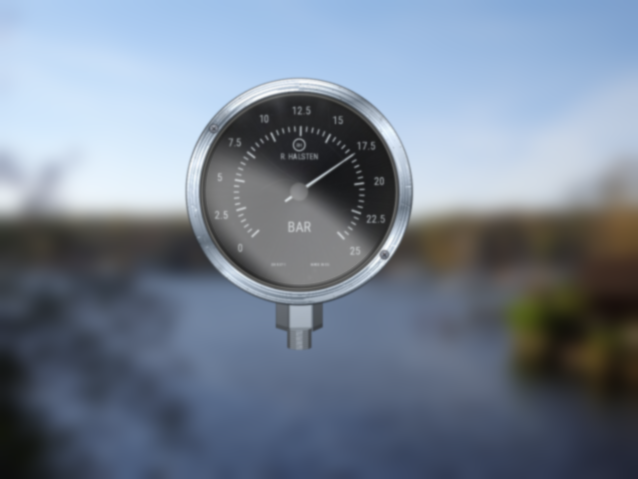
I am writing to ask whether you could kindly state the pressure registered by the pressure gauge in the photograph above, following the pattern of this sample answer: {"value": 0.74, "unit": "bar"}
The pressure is {"value": 17.5, "unit": "bar"}
